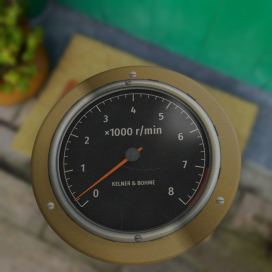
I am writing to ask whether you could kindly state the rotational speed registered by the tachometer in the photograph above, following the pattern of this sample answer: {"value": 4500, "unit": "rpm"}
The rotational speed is {"value": 200, "unit": "rpm"}
